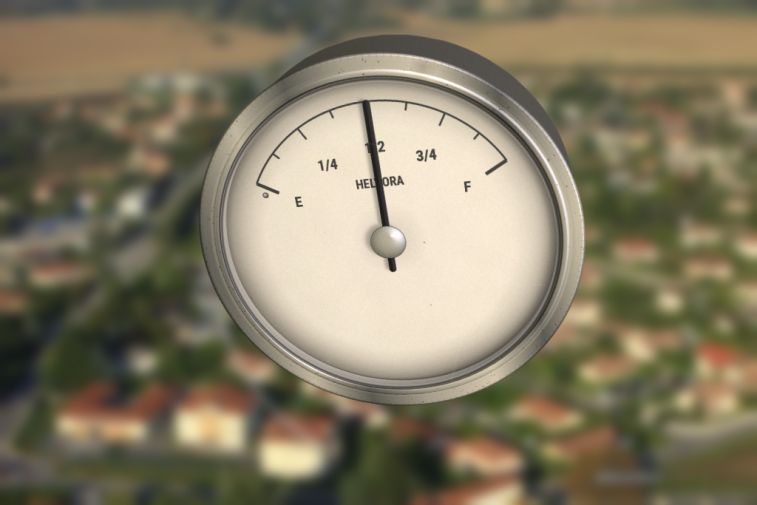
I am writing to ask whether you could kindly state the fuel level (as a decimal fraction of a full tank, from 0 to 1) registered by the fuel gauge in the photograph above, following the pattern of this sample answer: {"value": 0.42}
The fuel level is {"value": 0.5}
